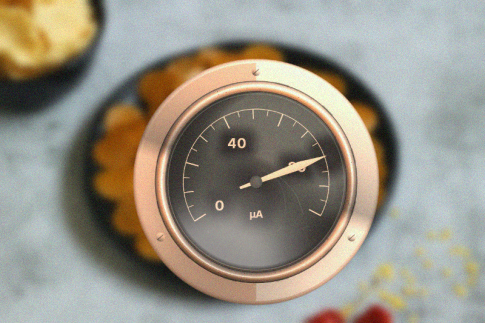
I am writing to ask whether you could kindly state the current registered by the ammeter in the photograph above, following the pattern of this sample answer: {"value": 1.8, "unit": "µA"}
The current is {"value": 80, "unit": "µA"}
